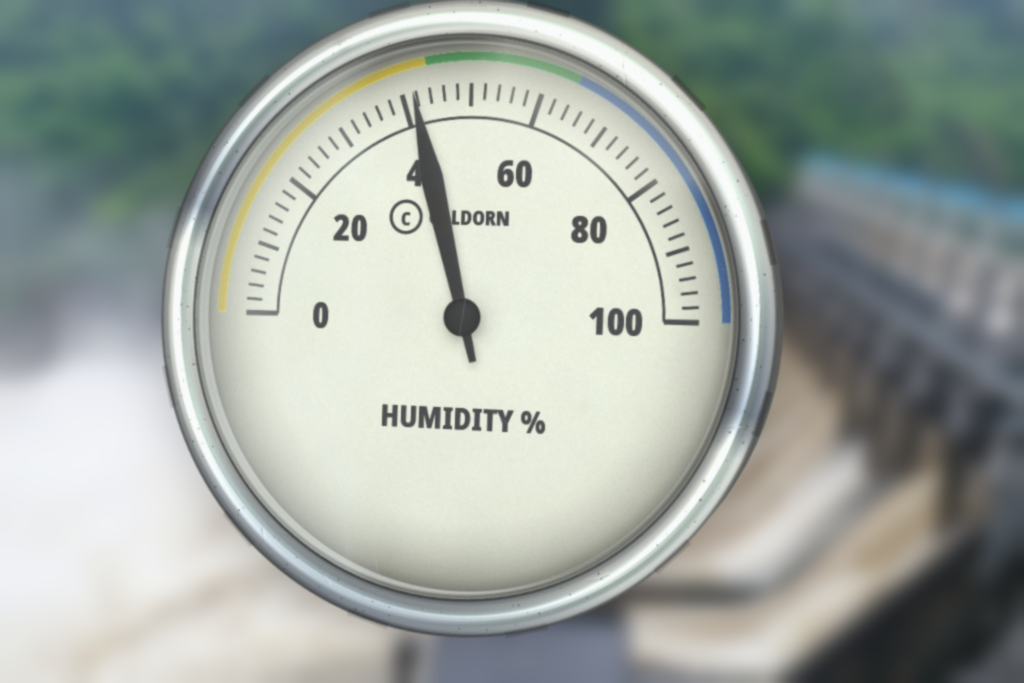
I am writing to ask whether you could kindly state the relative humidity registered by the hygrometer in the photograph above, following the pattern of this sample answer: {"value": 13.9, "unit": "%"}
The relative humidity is {"value": 42, "unit": "%"}
